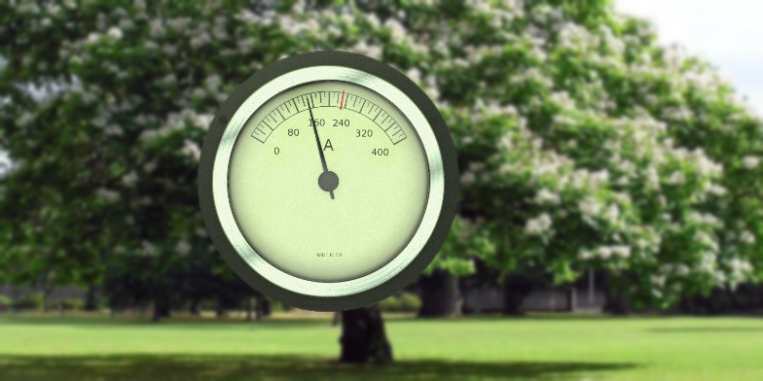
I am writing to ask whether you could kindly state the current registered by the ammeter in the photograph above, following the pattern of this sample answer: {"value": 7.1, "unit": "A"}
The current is {"value": 150, "unit": "A"}
